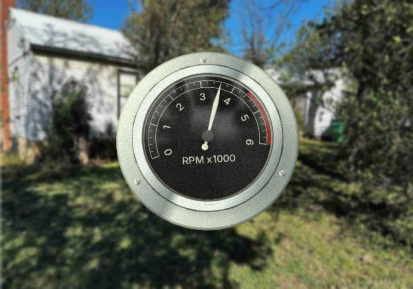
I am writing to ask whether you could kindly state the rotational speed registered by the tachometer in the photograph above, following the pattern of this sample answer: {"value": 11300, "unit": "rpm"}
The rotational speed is {"value": 3600, "unit": "rpm"}
